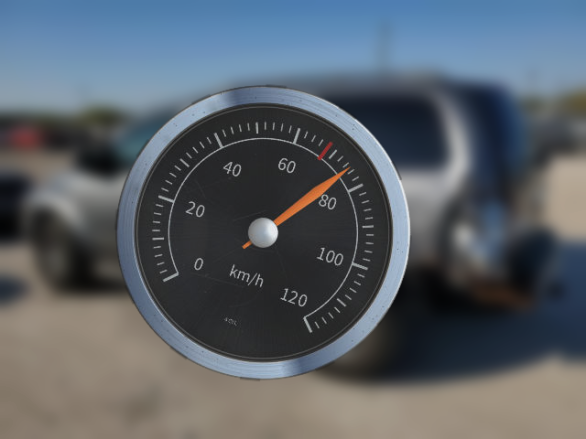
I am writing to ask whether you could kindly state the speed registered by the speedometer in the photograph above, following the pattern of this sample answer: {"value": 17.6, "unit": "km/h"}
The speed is {"value": 75, "unit": "km/h"}
